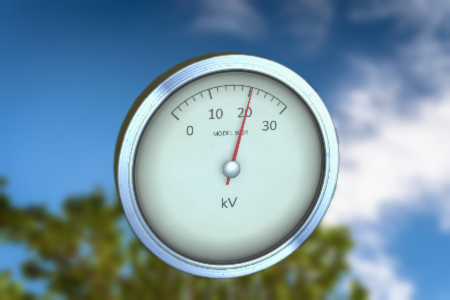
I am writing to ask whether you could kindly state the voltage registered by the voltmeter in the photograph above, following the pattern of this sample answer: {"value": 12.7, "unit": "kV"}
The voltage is {"value": 20, "unit": "kV"}
